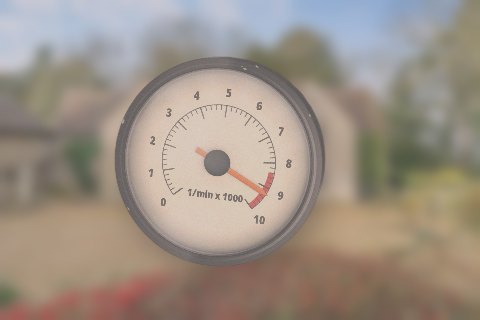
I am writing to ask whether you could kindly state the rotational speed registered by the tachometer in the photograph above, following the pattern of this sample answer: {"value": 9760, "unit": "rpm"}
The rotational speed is {"value": 9200, "unit": "rpm"}
